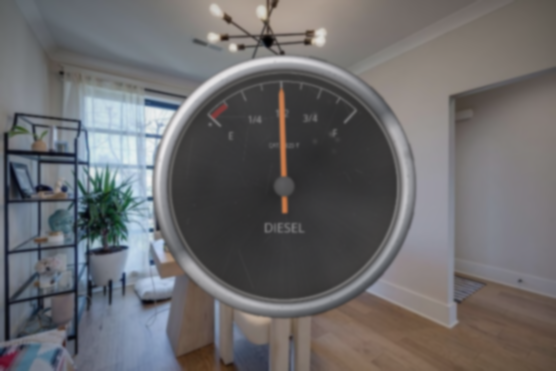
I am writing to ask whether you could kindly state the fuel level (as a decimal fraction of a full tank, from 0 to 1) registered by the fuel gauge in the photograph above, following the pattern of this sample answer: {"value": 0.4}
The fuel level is {"value": 0.5}
